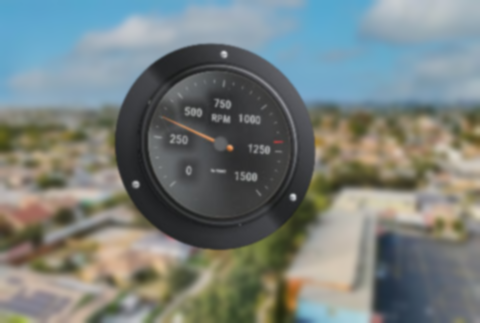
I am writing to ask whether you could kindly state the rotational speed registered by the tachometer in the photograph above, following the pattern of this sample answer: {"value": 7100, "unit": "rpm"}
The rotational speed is {"value": 350, "unit": "rpm"}
